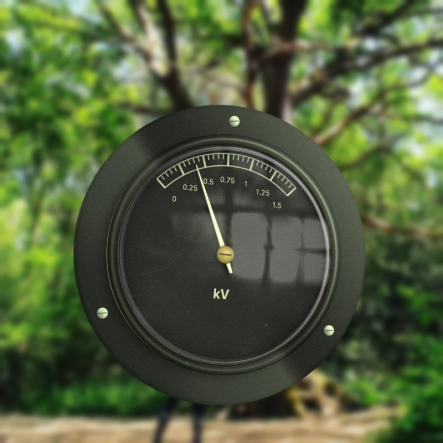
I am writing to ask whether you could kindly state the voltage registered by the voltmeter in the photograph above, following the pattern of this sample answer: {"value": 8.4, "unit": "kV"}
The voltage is {"value": 0.4, "unit": "kV"}
